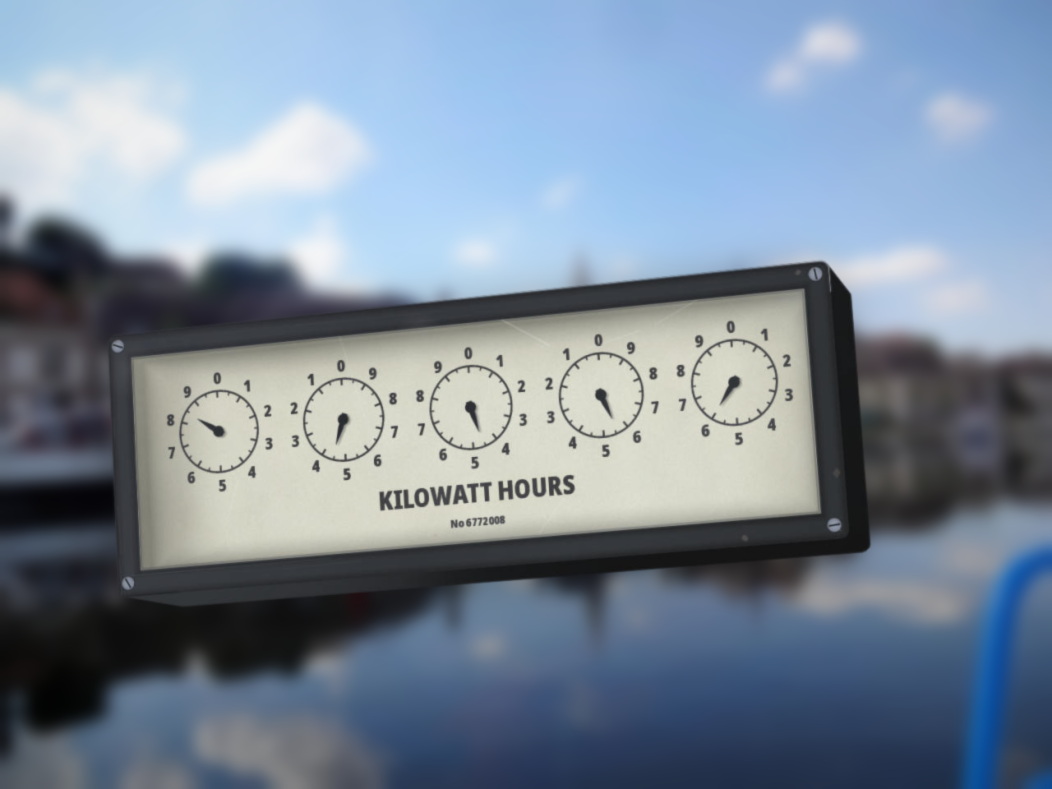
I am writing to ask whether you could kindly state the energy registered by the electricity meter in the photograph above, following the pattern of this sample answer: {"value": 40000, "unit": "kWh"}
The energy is {"value": 84456, "unit": "kWh"}
